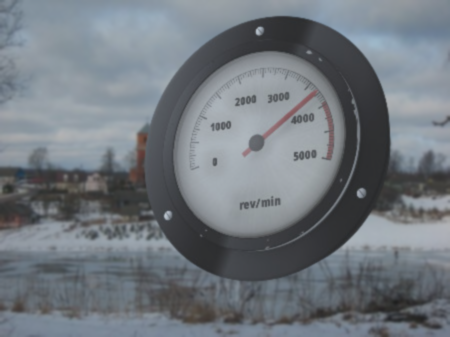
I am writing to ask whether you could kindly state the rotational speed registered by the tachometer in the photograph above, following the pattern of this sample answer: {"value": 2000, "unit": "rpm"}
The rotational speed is {"value": 3750, "unit": "rpm"}
